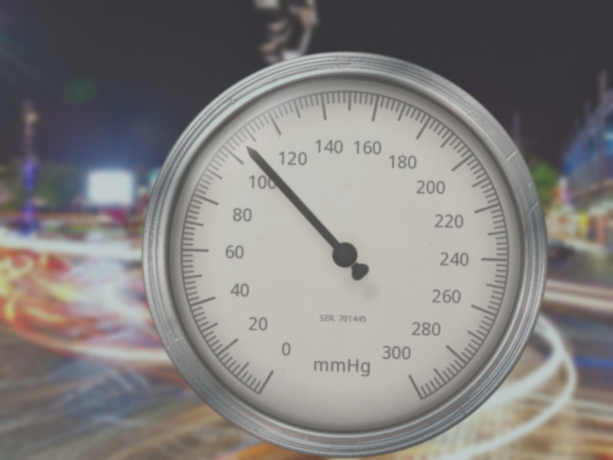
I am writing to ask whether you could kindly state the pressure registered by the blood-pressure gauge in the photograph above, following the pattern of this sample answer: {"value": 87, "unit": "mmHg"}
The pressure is {"value": 106, "unit": "mmHg"}
